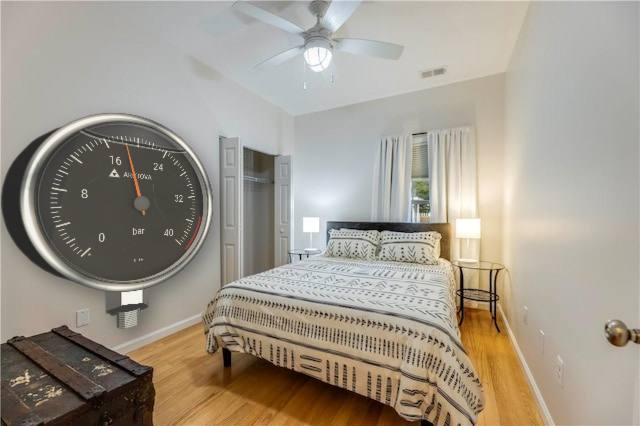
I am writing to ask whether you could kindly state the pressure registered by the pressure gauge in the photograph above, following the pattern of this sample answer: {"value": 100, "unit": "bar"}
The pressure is {"value": 18, "unit": "bar"}
